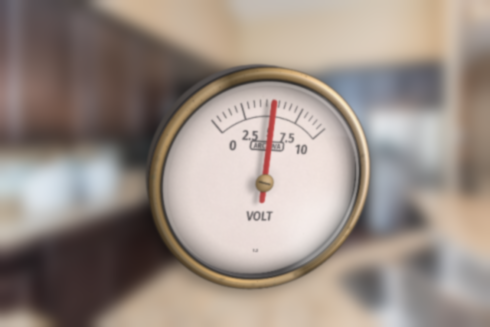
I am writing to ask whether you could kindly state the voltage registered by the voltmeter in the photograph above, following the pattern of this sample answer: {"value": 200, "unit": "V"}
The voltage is {"value": 5, "unit": "V"}
